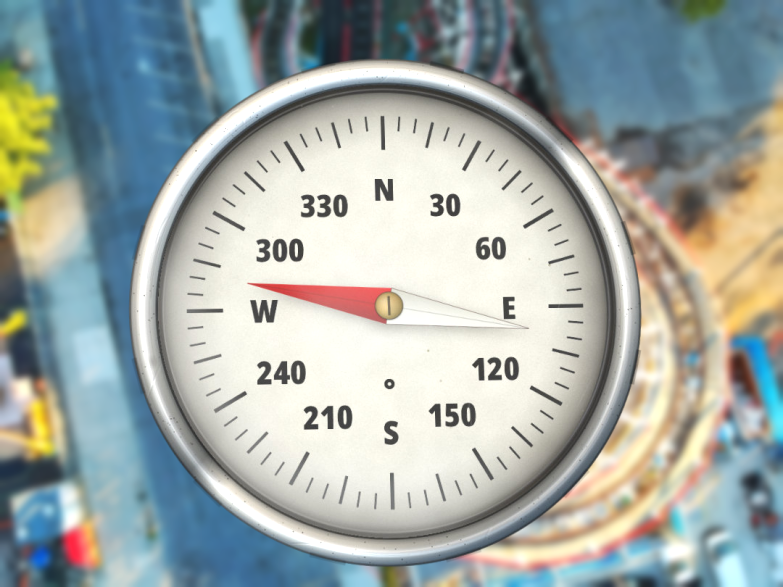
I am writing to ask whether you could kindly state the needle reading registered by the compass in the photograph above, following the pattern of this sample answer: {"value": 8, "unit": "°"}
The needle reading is {"value": 280, "unit": "°"}
